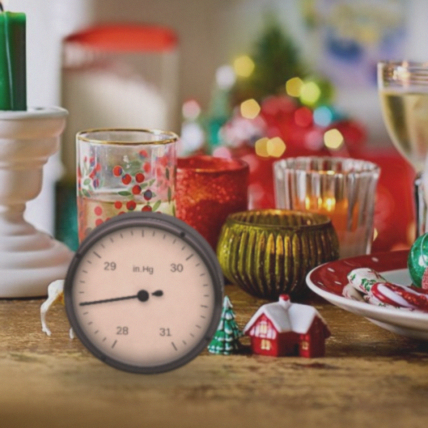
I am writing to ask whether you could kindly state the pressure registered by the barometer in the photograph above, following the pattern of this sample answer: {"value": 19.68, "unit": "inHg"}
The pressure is {"value": 28.5, "unit": "inHg"}
